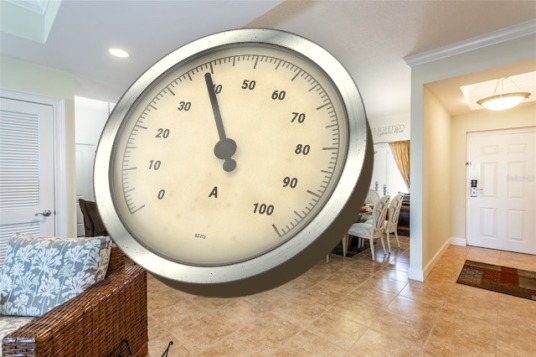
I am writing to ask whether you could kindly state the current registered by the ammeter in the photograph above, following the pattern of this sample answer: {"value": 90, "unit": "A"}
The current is {"value": 39, "unit": "A"}
